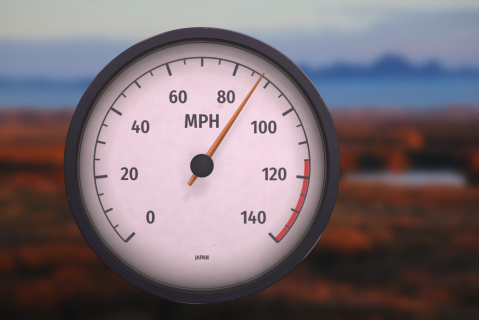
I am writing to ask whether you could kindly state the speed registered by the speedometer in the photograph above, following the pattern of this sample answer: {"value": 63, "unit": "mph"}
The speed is {"value": 87.5, "unit": "mph"}
